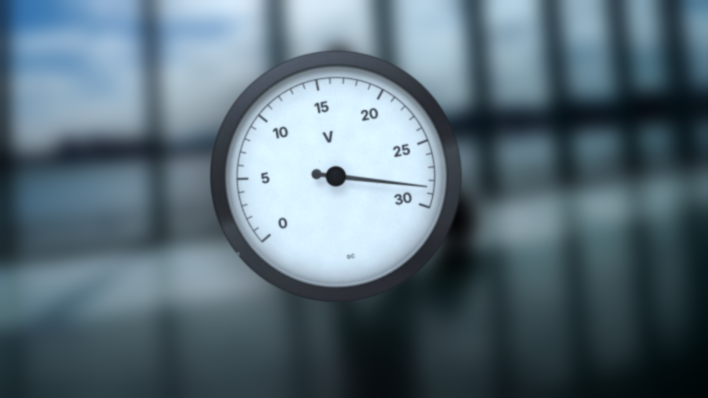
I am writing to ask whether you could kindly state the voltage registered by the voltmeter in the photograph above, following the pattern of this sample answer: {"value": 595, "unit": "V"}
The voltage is {"value": 28.5, "unit": "V"}
